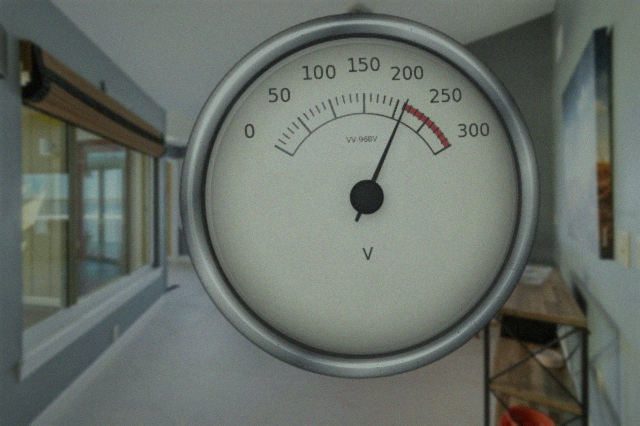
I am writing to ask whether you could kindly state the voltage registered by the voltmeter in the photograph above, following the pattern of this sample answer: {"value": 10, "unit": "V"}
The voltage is {"value": 210, "unit": "V"}
